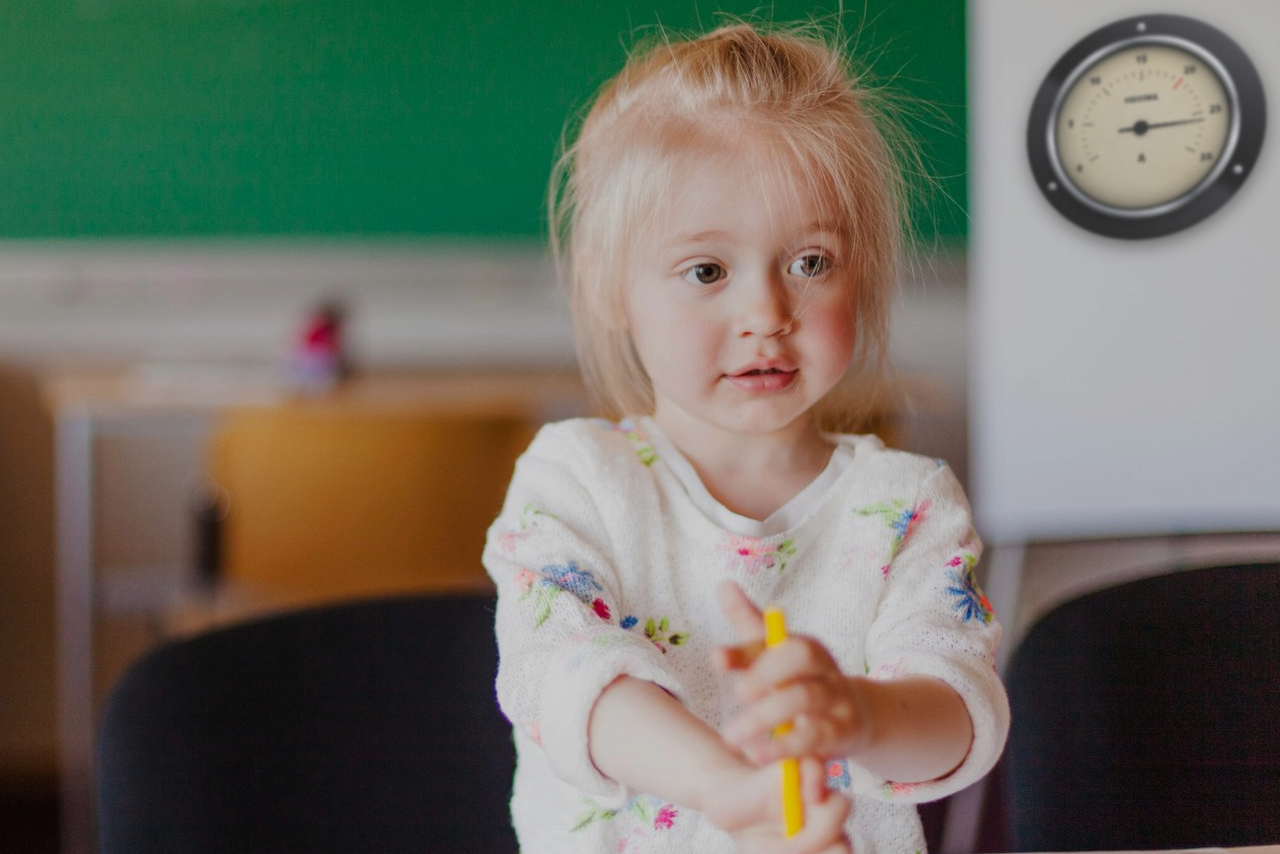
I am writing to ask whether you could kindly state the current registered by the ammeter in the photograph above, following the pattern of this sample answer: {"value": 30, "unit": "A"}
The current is {"value": 26, "unit": "A"}
